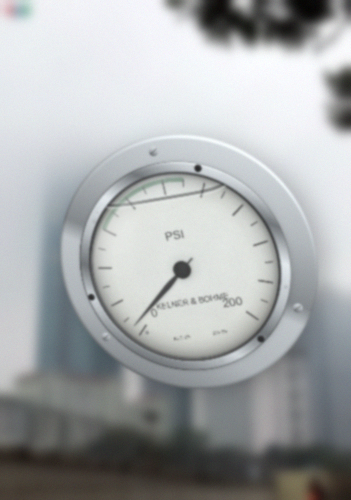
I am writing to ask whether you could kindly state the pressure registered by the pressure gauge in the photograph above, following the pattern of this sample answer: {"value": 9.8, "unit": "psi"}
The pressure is {"value": 5, "unit": "psi"}
